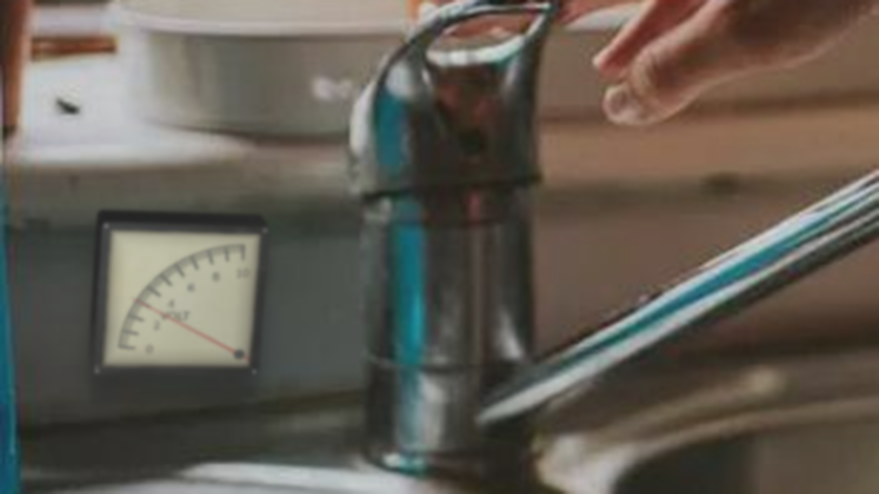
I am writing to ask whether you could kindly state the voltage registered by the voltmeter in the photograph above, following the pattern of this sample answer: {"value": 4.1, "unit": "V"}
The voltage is {"value": 3, "unit": "V"}
